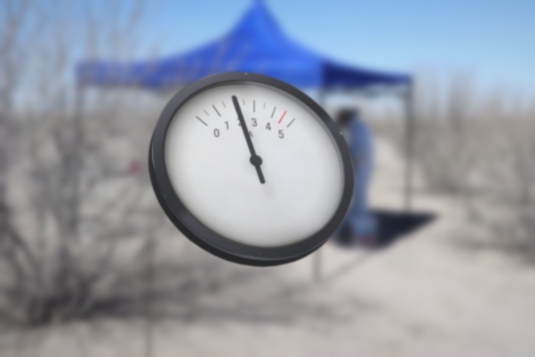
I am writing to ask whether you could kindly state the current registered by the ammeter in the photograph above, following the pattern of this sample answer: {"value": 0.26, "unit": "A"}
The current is {"value": 2, "unit": "A"}
